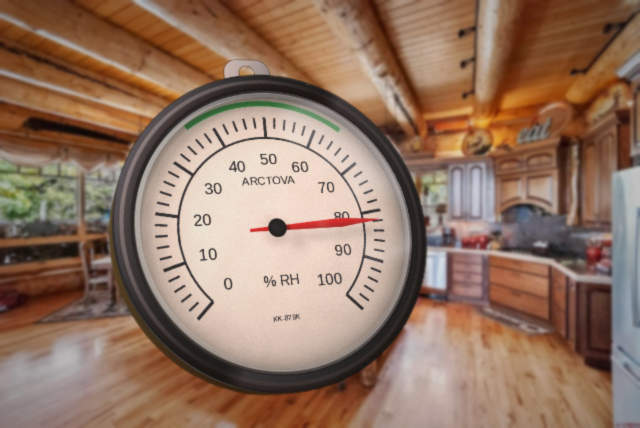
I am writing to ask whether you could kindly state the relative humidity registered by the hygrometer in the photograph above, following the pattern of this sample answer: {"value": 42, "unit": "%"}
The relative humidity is {"value": 82, "unit": "%"}
